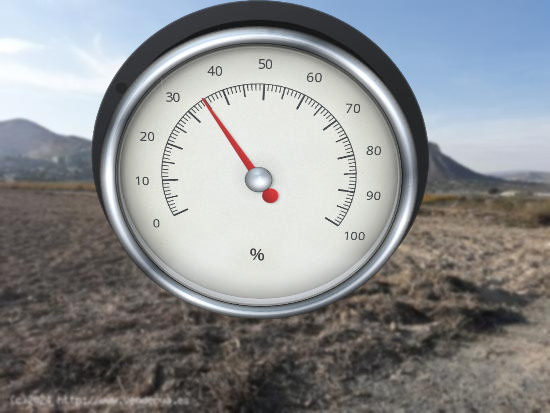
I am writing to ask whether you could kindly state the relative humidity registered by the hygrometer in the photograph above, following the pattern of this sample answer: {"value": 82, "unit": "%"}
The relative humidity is {"value": 35, "unit": "%"}
